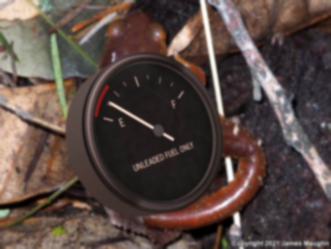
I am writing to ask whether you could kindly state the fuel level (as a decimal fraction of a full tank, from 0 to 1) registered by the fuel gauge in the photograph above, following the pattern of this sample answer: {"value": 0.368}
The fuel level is {"value": 0.125}
